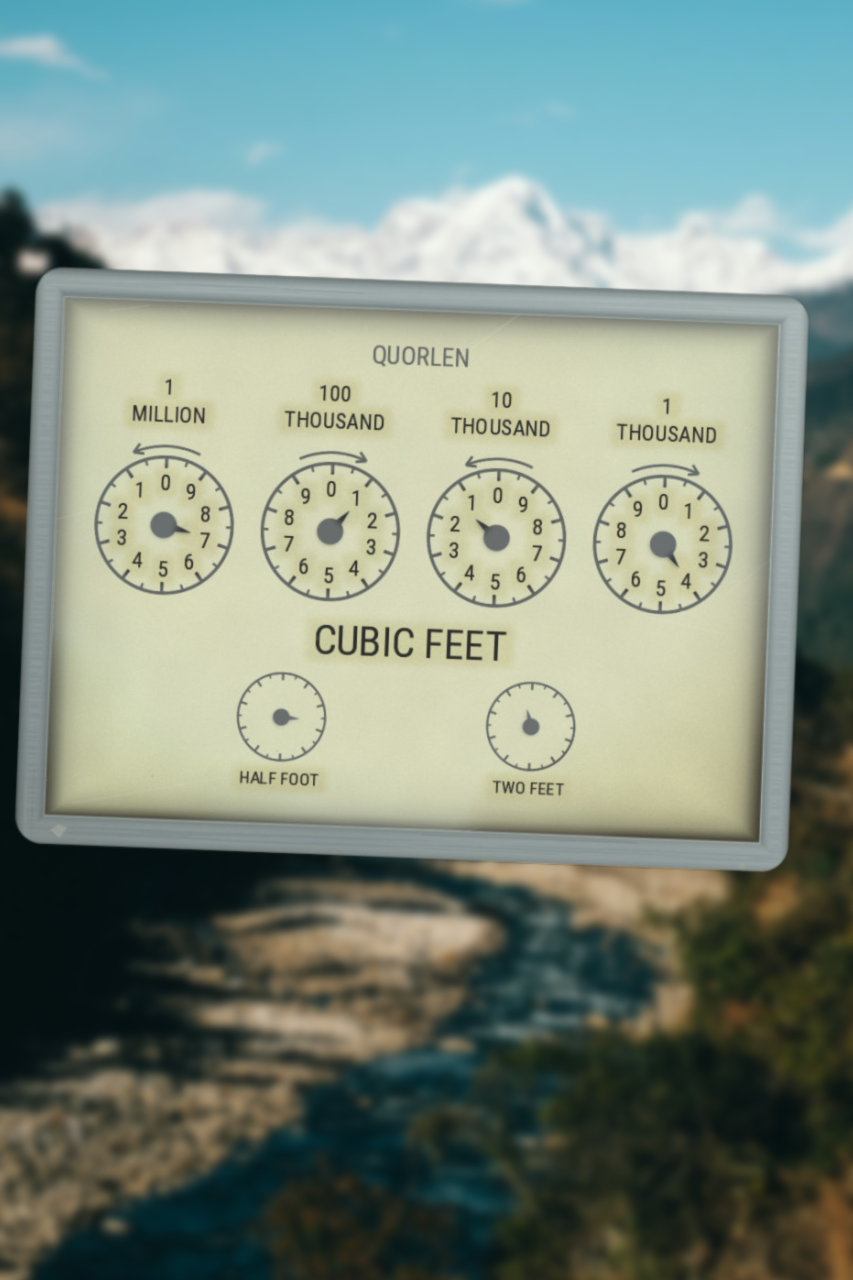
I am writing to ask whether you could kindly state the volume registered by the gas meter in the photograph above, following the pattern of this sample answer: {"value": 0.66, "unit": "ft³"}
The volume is {"value": 711400, "unit": "ft³"}
